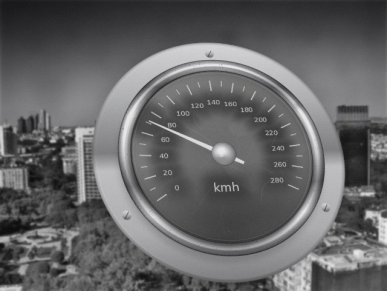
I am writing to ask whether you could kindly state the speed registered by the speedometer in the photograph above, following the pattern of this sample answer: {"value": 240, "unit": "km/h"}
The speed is {"value": 70, "unit": "km/h"}
